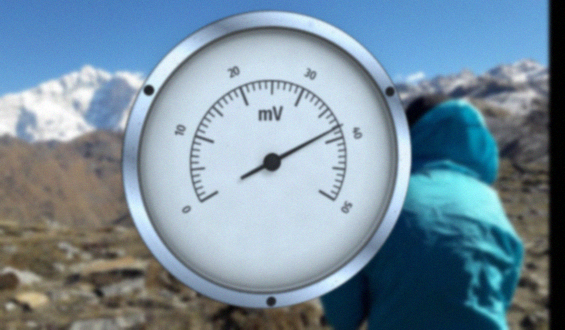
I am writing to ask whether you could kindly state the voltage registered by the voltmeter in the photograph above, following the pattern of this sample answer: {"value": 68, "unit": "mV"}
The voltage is {"value": 38, "unit": "mV"}
